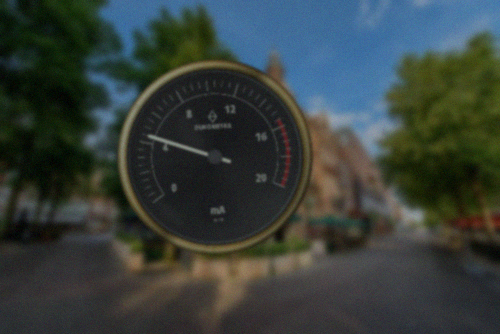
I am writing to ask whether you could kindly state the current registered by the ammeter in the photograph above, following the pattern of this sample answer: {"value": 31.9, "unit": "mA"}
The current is {"value": 4.5, "unit": "mA"}
